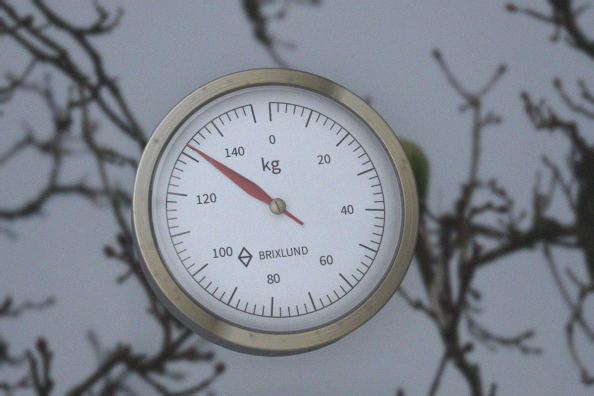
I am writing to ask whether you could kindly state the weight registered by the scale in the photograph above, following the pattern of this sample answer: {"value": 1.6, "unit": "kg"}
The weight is {"value": 132, "unit": "kg"}
